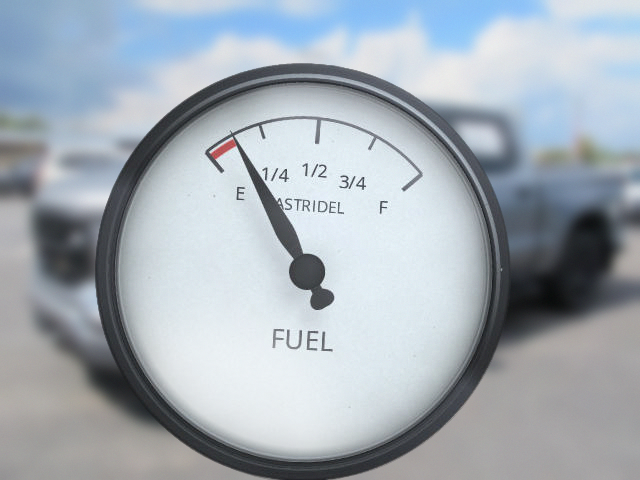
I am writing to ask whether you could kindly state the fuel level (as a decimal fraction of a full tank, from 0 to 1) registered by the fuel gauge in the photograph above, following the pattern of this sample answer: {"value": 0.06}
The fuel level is {"value": 0.125}
